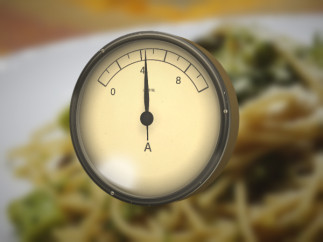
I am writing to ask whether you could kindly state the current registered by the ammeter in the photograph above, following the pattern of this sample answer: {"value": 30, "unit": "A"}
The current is {"value": 4.5, "unit": "A"}
